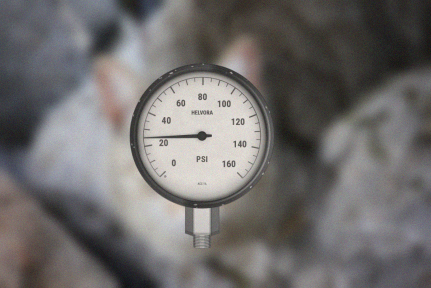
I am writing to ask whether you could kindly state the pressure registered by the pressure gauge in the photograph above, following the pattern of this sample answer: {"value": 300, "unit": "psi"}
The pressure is {"value": 25, "unit": "psi"}
